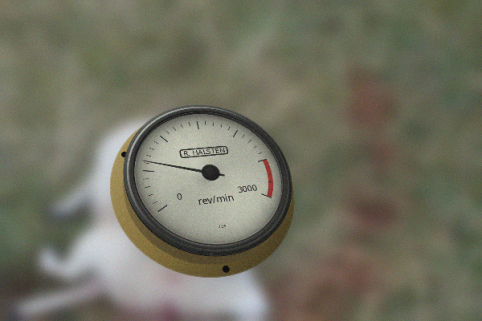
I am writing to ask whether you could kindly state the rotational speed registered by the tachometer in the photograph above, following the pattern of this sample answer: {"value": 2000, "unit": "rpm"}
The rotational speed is {"value": 600, "unit": "rpm"}
